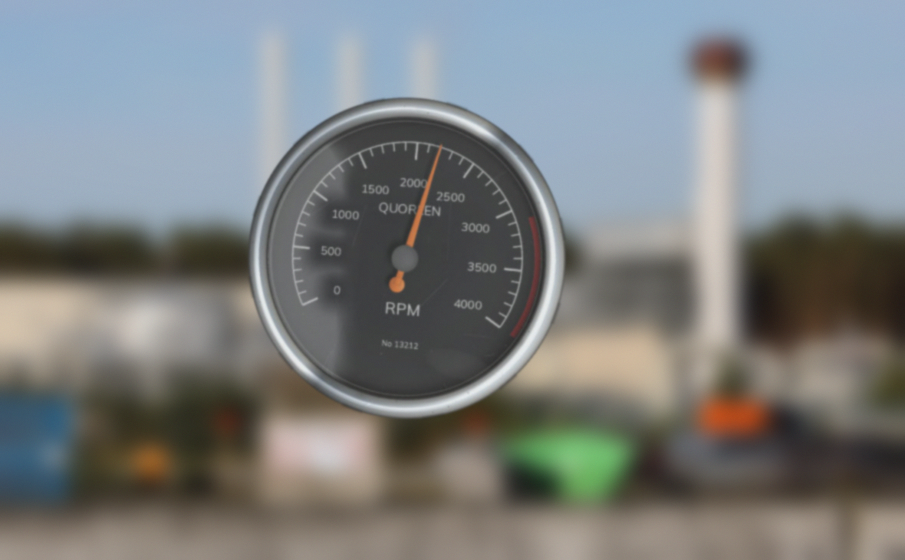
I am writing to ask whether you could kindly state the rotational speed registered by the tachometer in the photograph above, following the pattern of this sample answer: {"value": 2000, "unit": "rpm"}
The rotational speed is {"value": 2200, "unit": "rpm"}
